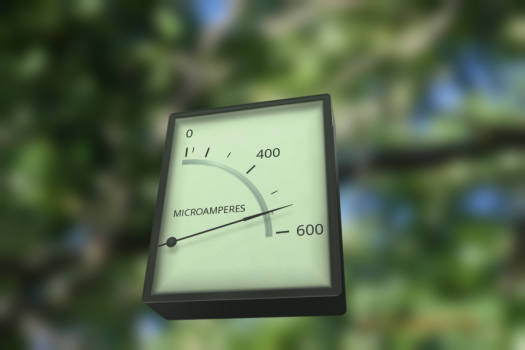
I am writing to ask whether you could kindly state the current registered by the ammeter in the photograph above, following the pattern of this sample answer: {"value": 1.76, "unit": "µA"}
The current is {"value": 550, "unit": "µA"}
